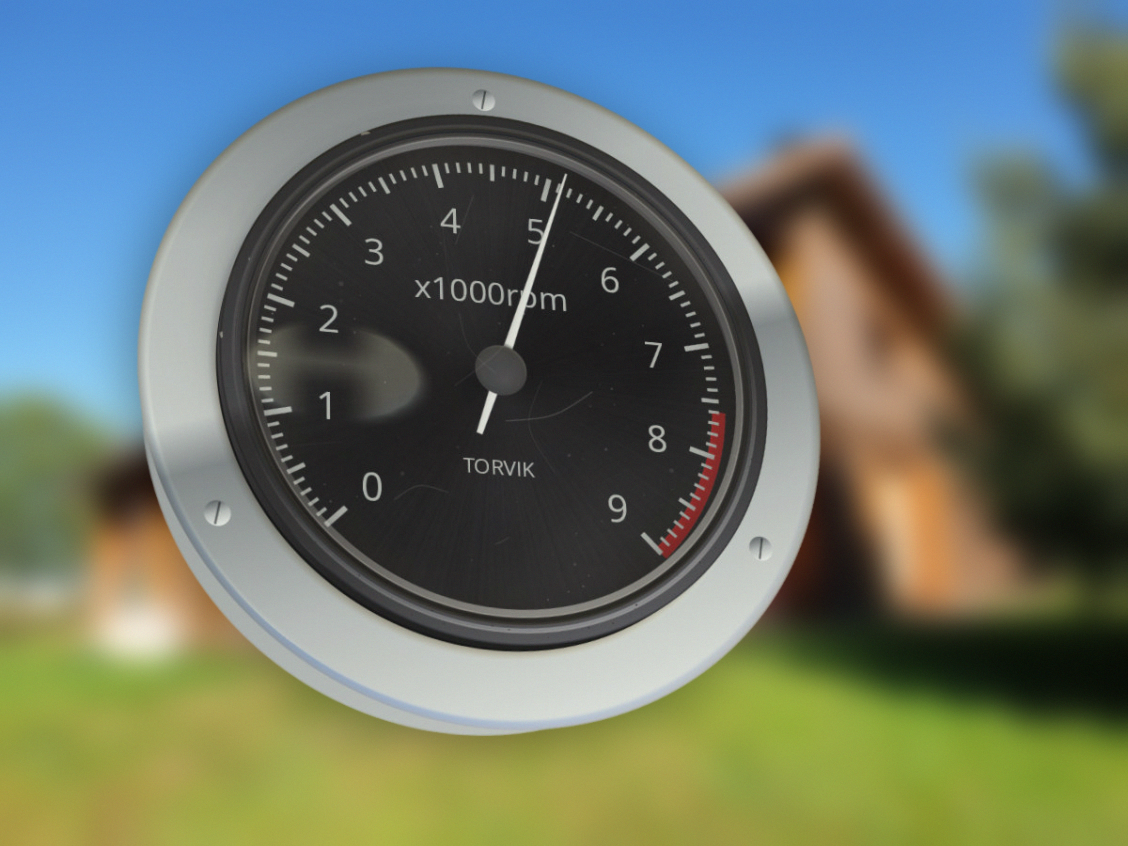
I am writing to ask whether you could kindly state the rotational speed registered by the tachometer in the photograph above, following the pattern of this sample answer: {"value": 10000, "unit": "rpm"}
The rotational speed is {"value": 5100, "unit": "rpm"}
